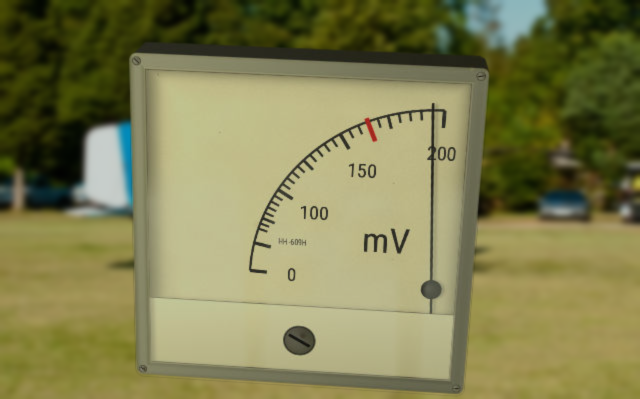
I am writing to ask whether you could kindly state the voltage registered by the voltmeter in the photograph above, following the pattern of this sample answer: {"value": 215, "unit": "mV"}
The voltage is {"value": 195, "unit": "mV"}
